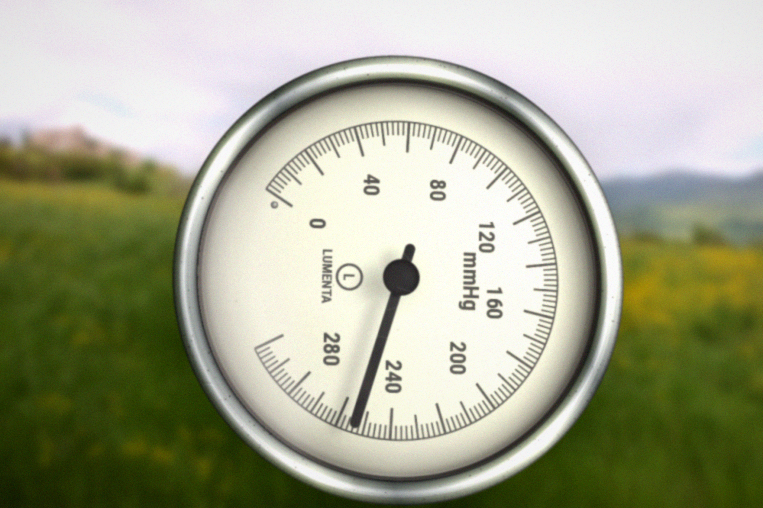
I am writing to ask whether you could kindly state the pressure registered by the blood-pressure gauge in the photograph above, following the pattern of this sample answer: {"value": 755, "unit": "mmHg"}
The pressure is {"value": 254, "unit": "mmHg"}
